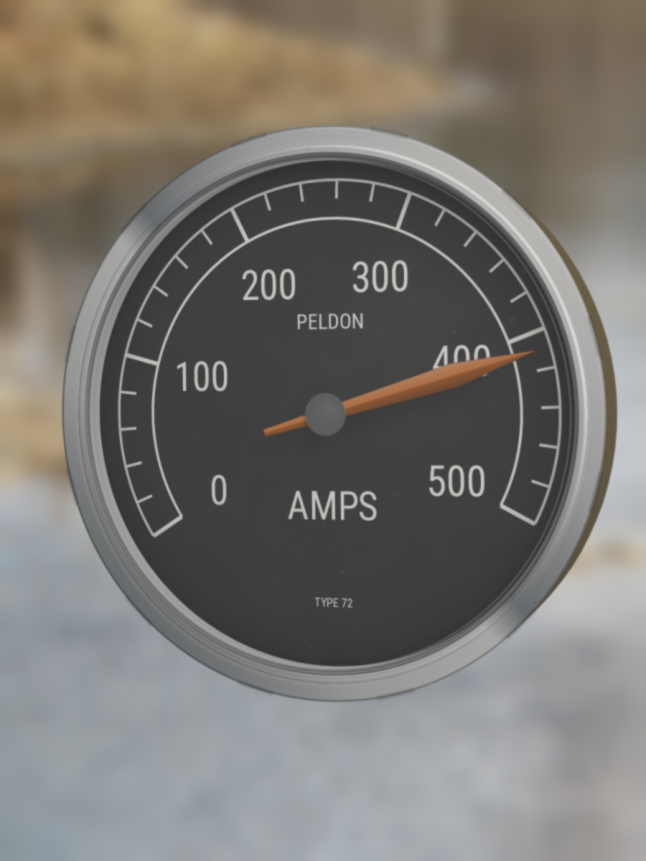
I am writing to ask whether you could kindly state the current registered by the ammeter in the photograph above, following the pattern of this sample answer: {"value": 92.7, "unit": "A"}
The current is {"value": 410, "unit": "A"}
